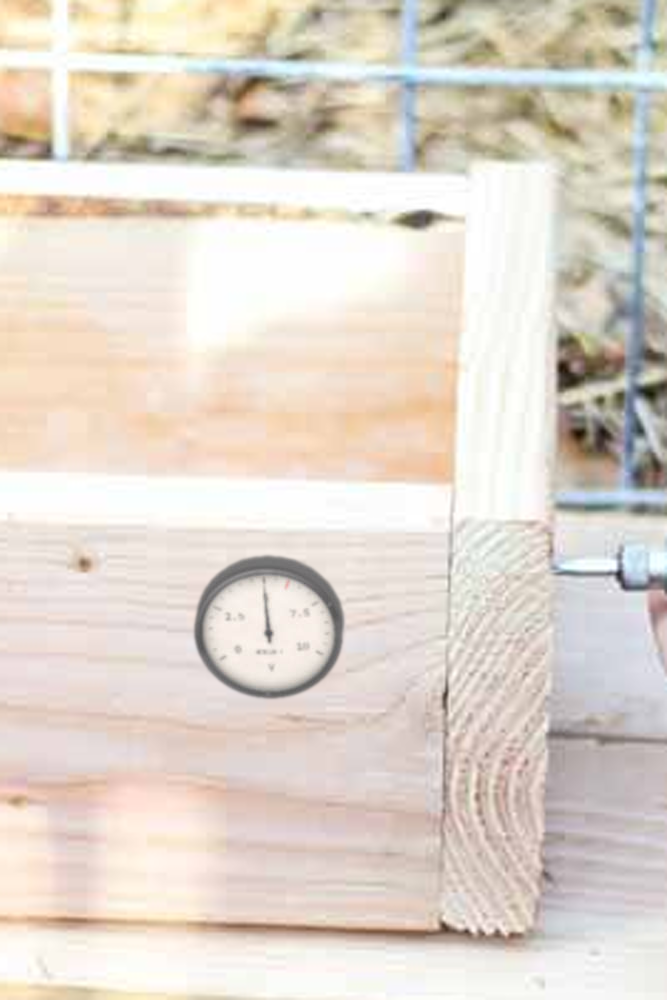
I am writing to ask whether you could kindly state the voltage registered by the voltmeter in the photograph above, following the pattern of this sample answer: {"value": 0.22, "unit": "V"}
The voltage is {"value": 5, "unit": "V"}
